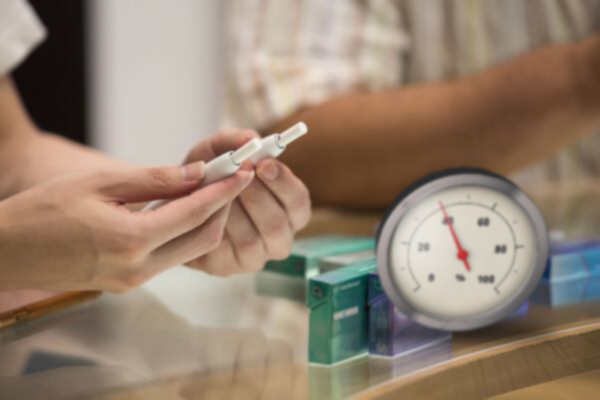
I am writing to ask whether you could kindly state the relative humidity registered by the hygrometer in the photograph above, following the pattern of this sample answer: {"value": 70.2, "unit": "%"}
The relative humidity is {"value": 40, "unit": "%"}
